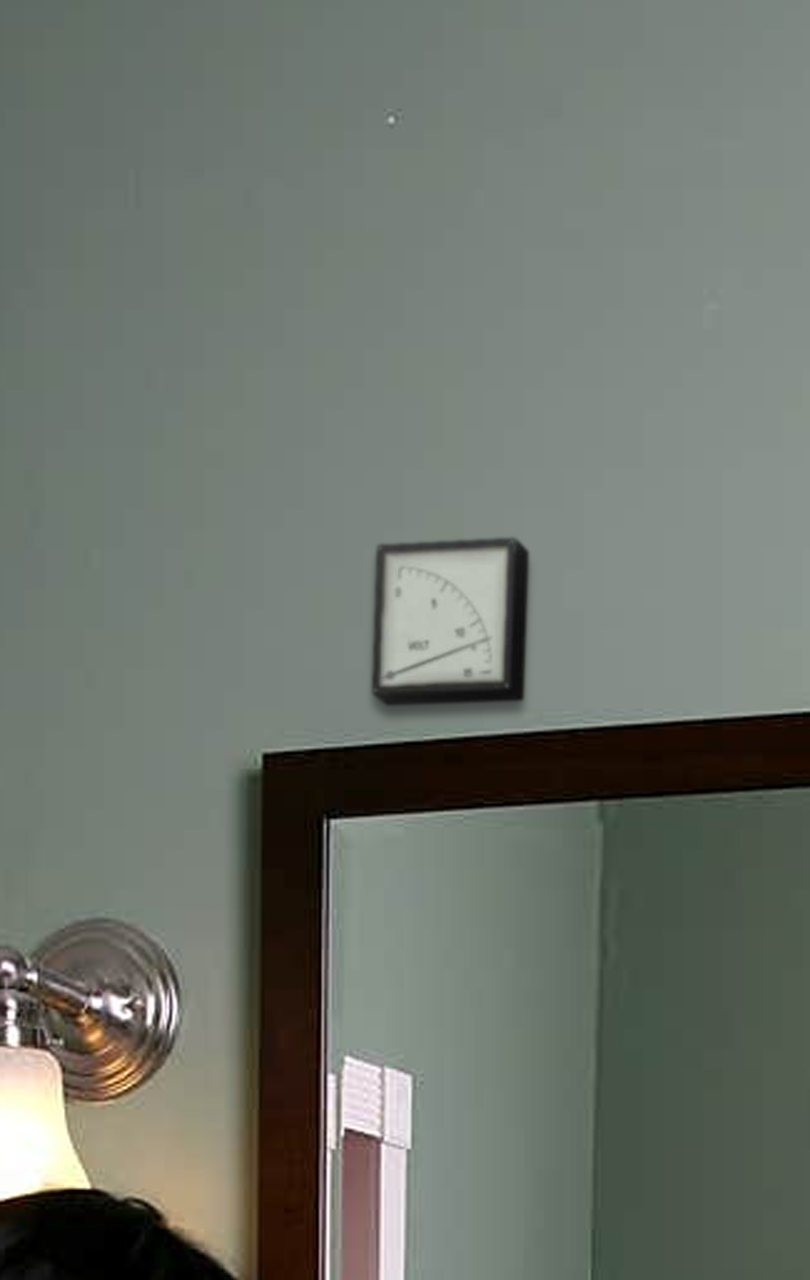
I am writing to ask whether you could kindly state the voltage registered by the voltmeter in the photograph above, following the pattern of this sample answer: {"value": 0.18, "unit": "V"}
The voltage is {"value": 12, "unit": "V"}
